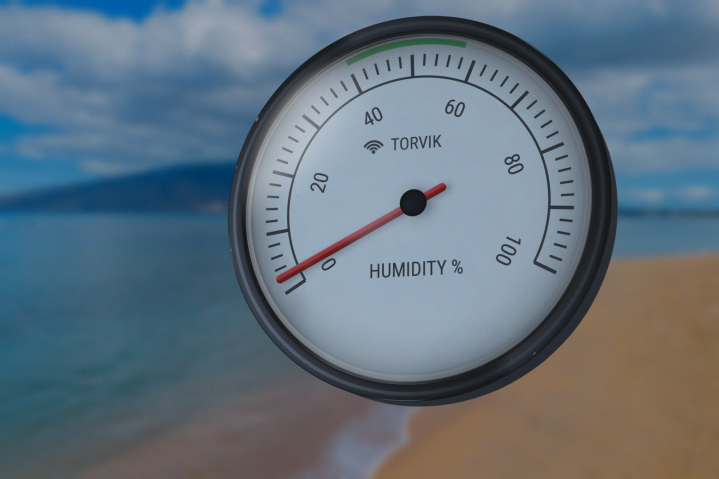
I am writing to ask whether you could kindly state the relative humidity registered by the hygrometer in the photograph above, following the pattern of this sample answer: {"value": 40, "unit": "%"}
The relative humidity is {"value": 2, "unit": "%"}
